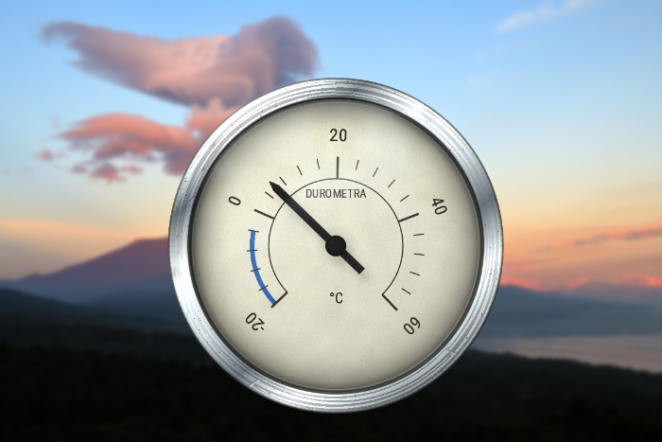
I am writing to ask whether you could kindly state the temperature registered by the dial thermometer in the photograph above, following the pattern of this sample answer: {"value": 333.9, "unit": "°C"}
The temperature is {"value": 6, "unit": "°C"}
